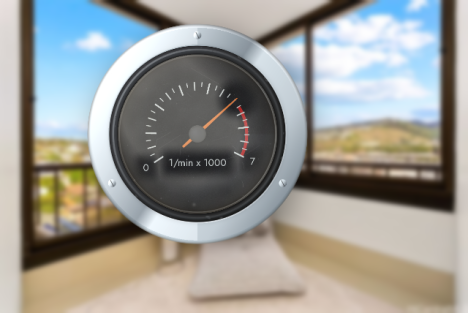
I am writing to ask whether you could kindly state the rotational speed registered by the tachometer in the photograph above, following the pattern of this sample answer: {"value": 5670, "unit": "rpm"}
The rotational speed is {"value": 5000, "unit": "rpm"}
